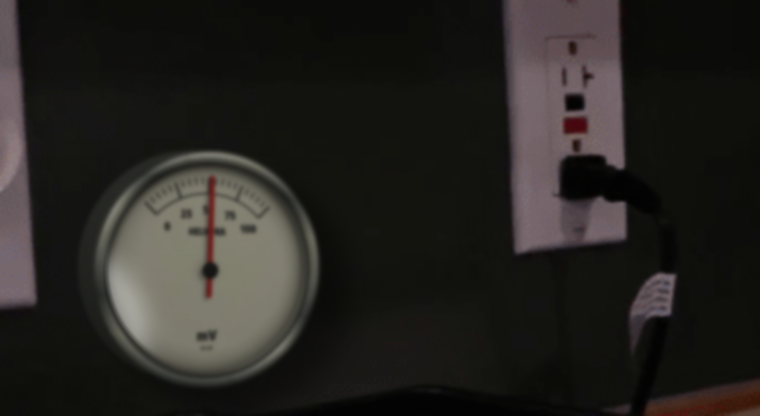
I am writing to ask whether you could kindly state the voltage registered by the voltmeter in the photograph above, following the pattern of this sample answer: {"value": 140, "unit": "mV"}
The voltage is {"value": 50, "unit": "mV"}
